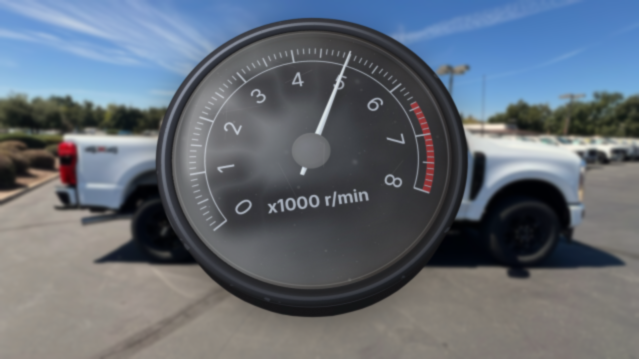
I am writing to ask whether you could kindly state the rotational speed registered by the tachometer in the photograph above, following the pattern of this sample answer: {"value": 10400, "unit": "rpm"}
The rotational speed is {"value": 5000, "unit": "rpm"}
